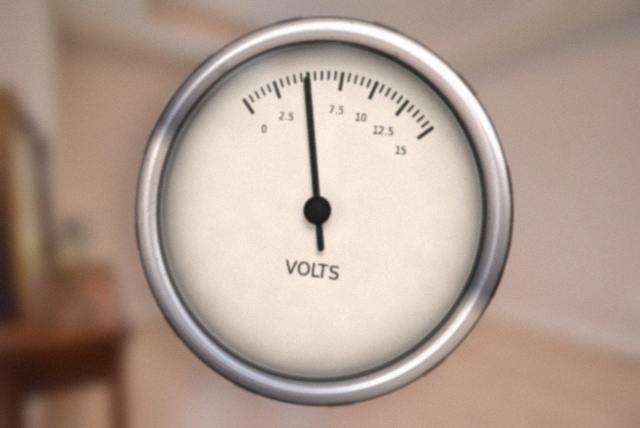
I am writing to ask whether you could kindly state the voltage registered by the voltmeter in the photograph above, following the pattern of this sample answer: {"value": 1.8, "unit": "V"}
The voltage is {"value": 5, "unit": "V"}
